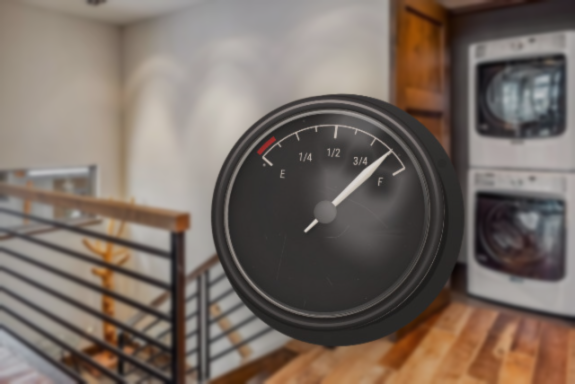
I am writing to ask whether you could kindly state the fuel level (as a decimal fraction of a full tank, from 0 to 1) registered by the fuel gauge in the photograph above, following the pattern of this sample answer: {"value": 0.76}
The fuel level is {"value": 0.875}
